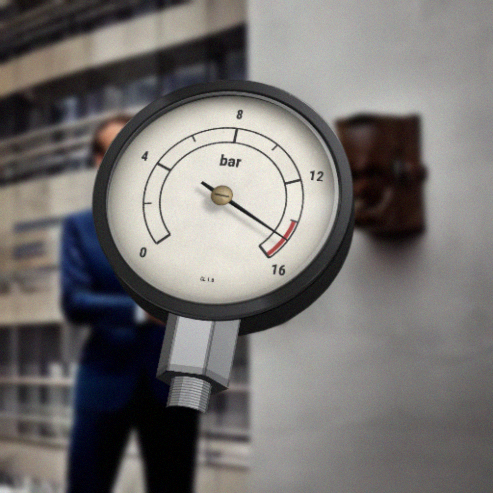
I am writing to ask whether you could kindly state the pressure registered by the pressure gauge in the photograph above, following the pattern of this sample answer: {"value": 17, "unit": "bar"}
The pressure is {"value": 15, "unit": "bar"}
